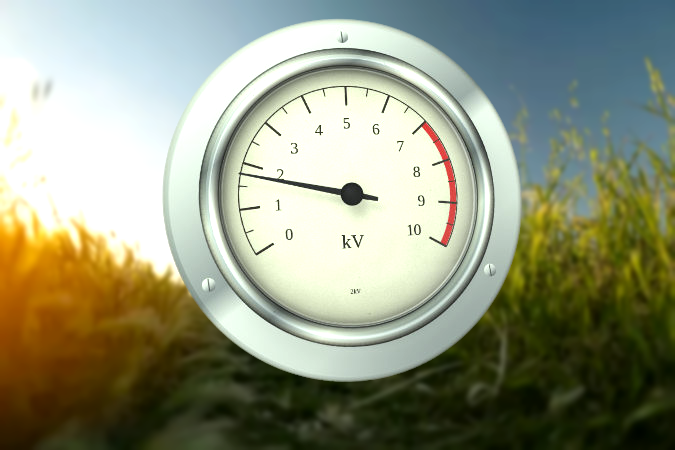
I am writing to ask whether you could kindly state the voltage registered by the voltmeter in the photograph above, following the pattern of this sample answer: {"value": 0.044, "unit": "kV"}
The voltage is {"value": 1.75, "unit": "kV"}
